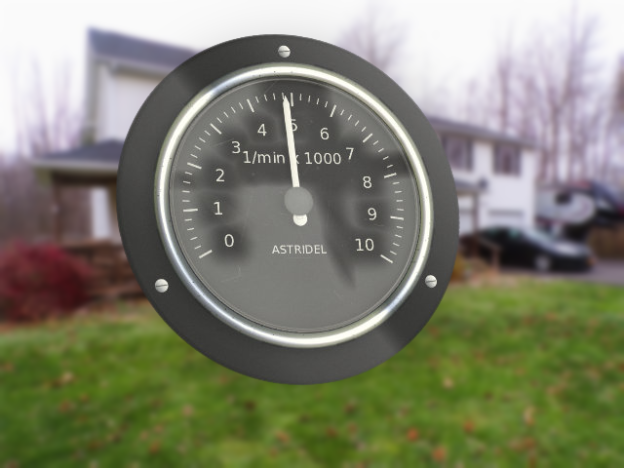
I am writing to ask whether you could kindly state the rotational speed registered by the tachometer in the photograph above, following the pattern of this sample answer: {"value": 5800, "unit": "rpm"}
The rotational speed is {"value": 4800, "unit": "rpm"}
